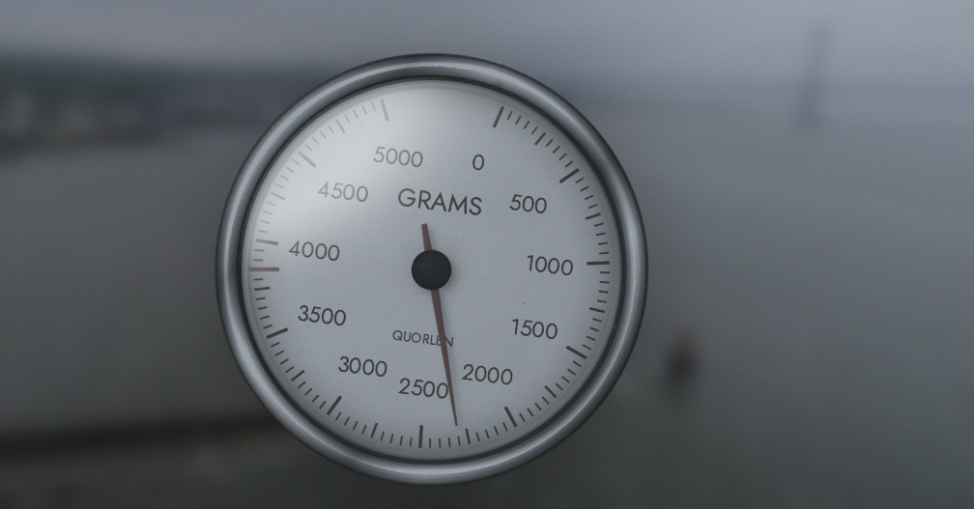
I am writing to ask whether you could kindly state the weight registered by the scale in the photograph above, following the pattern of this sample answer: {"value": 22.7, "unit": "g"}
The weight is {"value": 2300, "unit": "g"}
